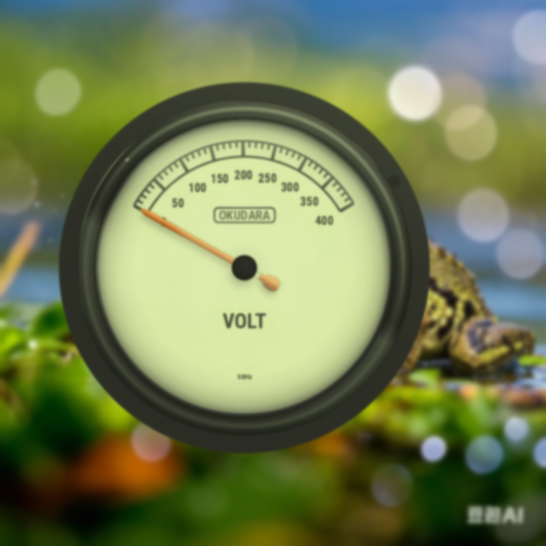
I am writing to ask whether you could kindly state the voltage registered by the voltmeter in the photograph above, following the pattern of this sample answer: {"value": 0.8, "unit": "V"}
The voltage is {"value": 0, "unit": "V"}
